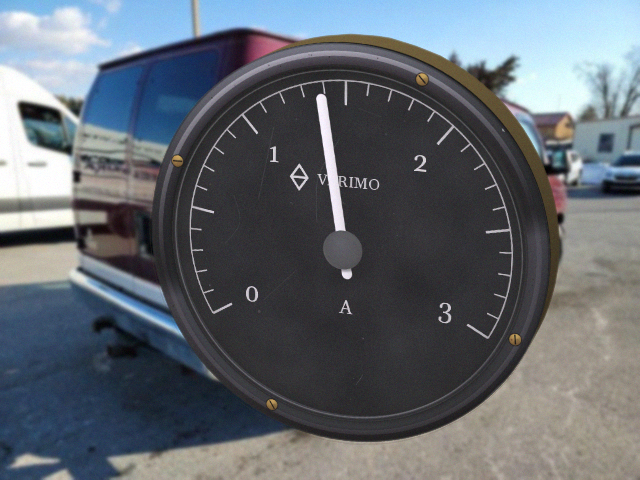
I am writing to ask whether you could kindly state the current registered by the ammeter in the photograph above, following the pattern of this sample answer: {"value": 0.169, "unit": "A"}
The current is {"value": 1.4, "unit": "A"}
